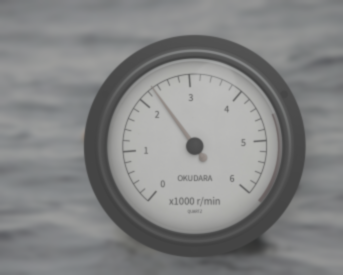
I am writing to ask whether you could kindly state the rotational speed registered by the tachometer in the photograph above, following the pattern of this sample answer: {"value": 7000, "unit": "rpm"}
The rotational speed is {"value": 2300, "unit": "rpm"}
